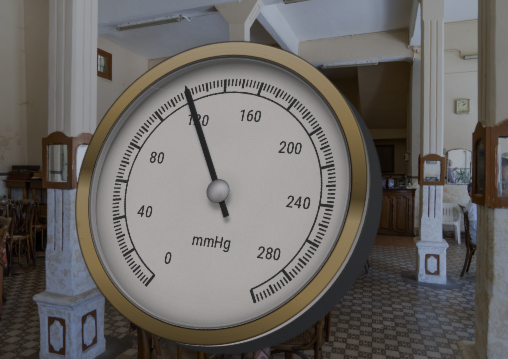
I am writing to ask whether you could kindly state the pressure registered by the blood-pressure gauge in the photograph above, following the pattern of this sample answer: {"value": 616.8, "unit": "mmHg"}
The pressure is {"value": 120, "unit": "mmHg"}
